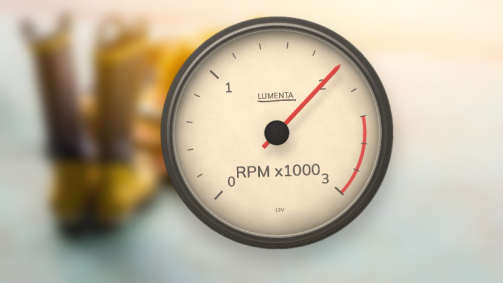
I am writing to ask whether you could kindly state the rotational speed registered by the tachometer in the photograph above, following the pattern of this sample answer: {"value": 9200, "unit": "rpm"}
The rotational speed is {"value": 2000, "unit": "rpm"}
